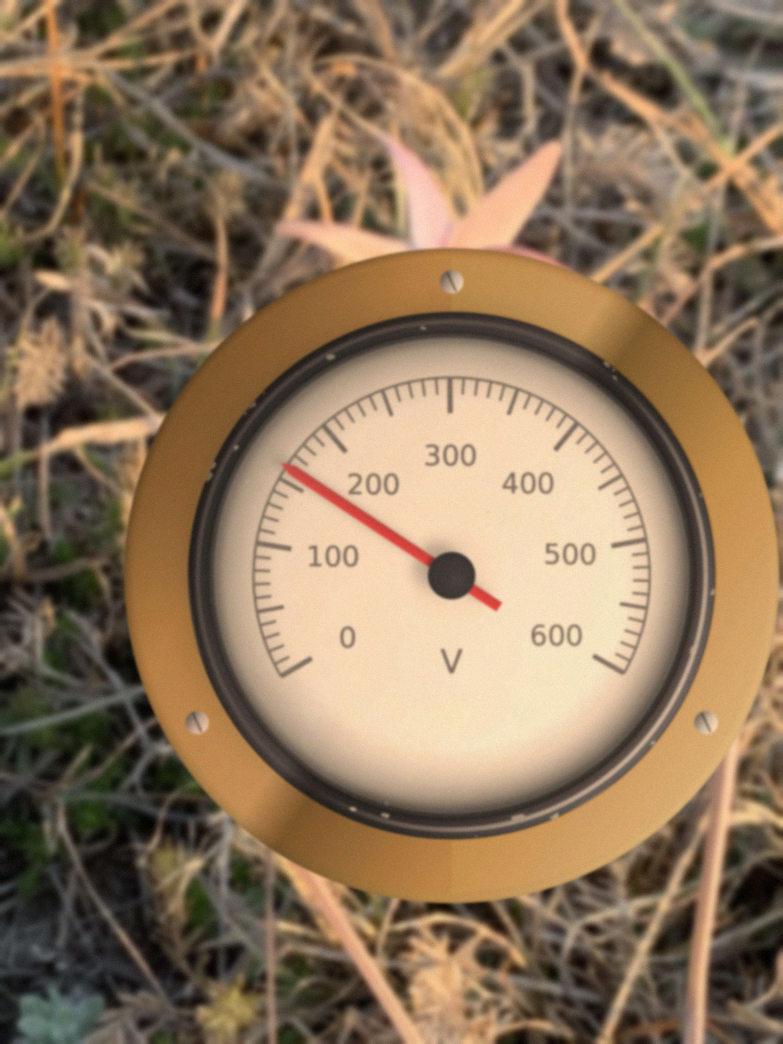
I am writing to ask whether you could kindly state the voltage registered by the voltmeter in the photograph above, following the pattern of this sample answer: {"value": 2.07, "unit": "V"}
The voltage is {"value": 160, "unit": "V"}
